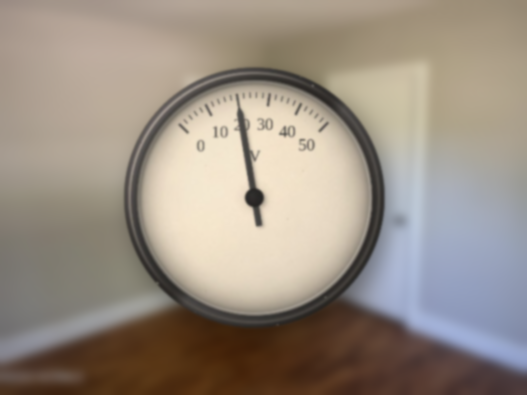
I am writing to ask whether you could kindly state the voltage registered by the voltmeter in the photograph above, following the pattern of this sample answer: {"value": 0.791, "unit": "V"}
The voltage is {"value": 20, "unit": "V"}
